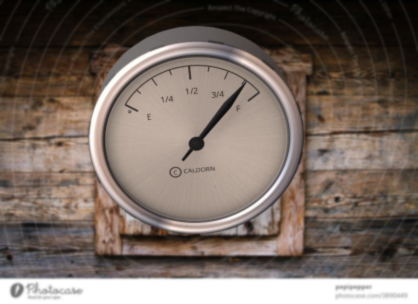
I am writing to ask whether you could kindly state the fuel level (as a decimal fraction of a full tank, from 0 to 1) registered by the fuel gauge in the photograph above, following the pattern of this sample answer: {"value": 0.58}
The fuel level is {"value": 0.875}
